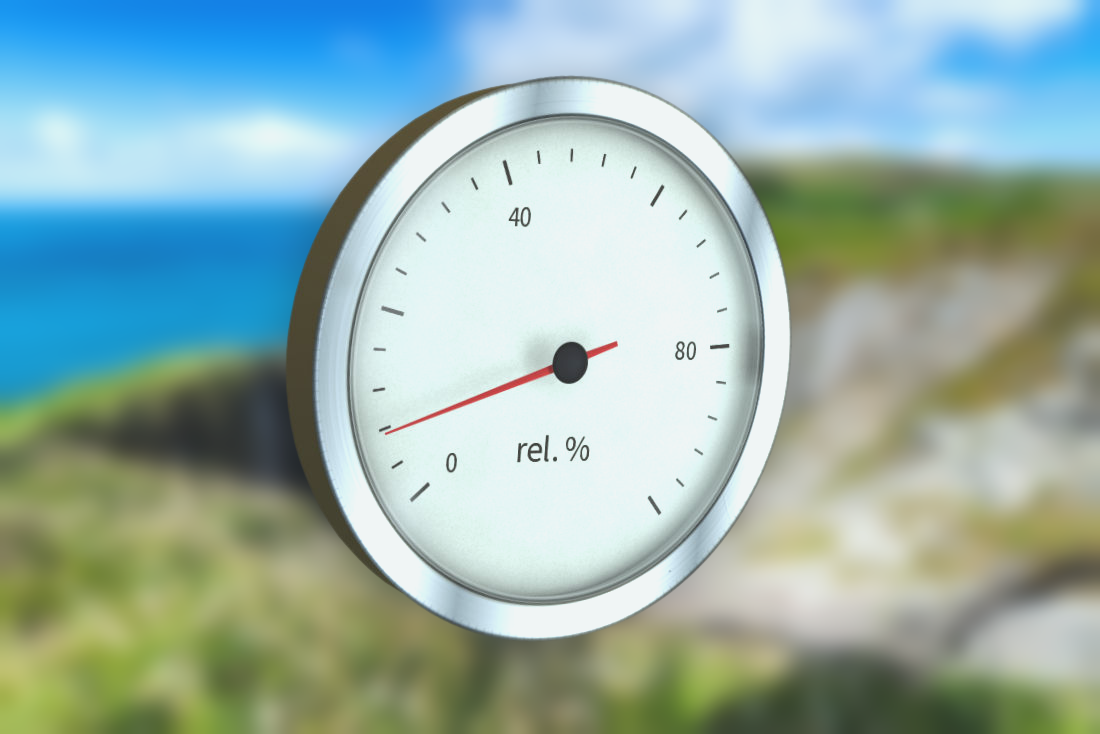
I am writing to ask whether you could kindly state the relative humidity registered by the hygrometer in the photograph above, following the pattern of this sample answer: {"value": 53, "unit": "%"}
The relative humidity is {"value": 8, "unit": "%"}
